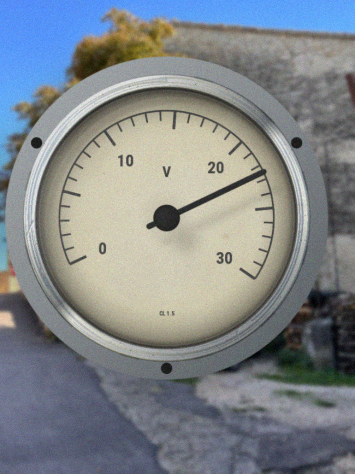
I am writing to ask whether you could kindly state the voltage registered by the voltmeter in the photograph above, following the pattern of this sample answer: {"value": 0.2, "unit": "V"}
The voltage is {"value": 22.5, "unit": "V"}
